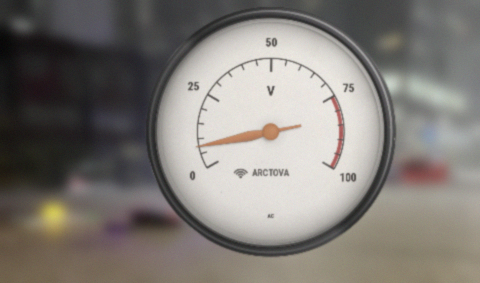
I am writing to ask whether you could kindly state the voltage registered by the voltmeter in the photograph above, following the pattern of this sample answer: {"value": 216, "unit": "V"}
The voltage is {"value": 7.5, "unit": "V"}
